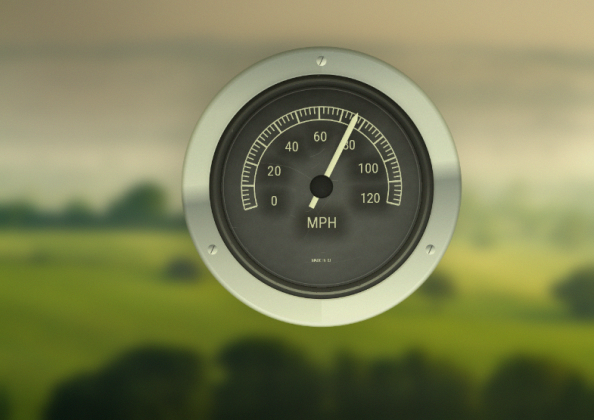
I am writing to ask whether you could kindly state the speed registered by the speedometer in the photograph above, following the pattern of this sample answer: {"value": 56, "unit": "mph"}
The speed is {"value": 76, "unit": "mph"}
